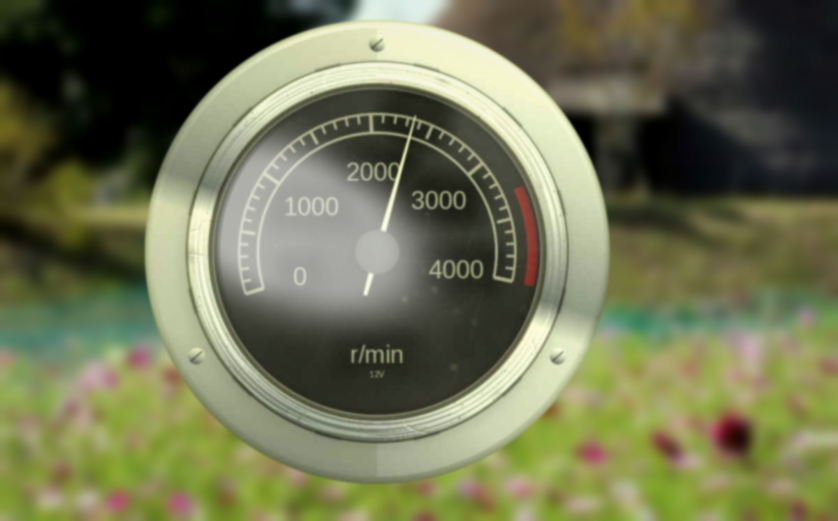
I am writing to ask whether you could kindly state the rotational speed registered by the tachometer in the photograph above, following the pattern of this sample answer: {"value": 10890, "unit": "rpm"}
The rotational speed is {"value": 2350, "unit": "rpm"}
